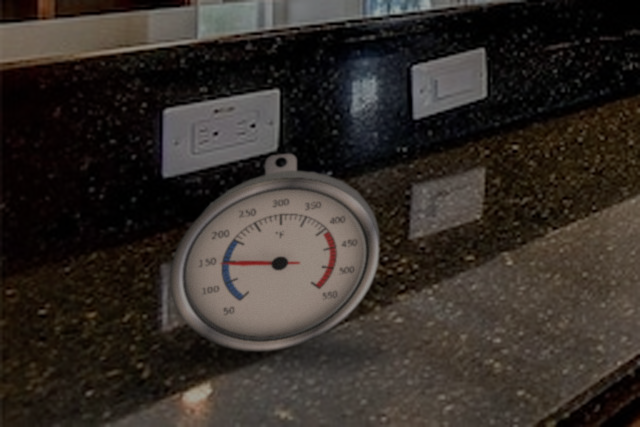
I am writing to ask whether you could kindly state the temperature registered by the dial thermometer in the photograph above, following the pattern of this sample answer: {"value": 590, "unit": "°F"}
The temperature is {"value": 150, "unit": "°F"}
